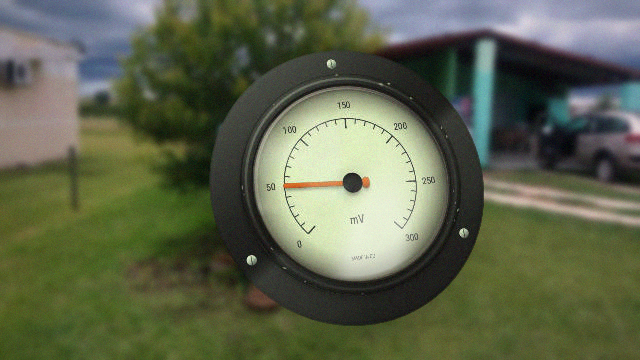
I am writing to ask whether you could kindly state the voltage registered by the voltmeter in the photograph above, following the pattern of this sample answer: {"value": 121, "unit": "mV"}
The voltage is {"value": 50, "unit": "mV"}
